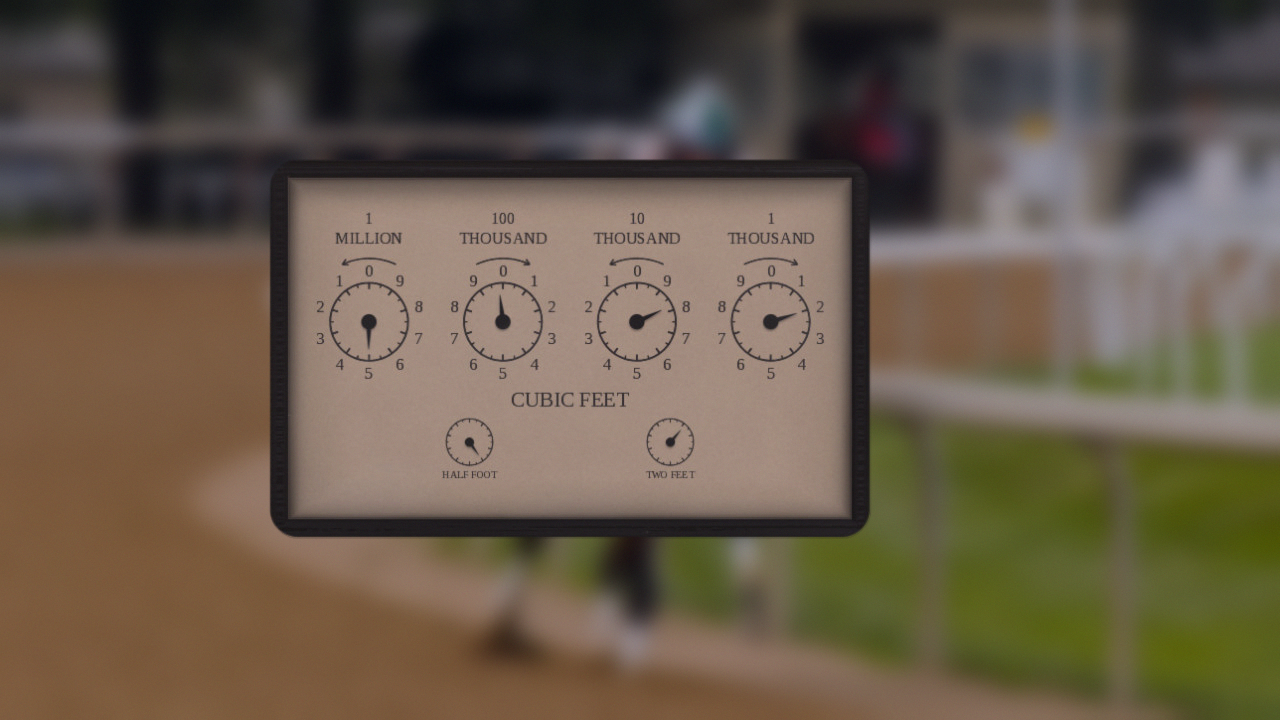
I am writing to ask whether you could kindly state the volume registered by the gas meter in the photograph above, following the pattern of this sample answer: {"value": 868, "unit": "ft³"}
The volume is {"value": 498200, "unit": "ft³"}
